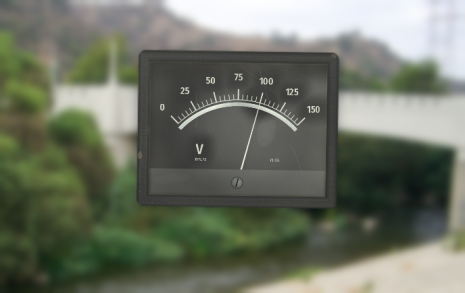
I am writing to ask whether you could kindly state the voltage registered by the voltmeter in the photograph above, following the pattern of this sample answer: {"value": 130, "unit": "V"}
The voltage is {"value": 100, "unit": "V"}
